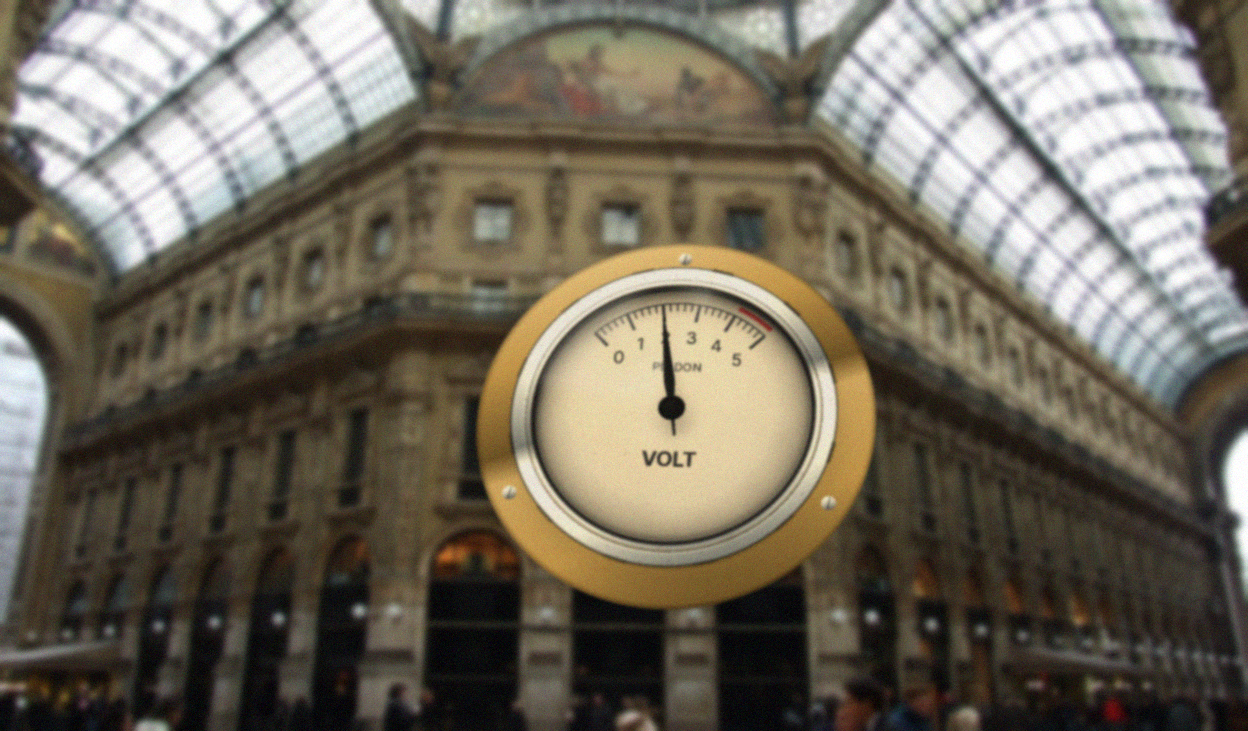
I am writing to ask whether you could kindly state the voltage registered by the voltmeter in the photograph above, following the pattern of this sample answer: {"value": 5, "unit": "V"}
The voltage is {"value": 2, "unit": "V"}
